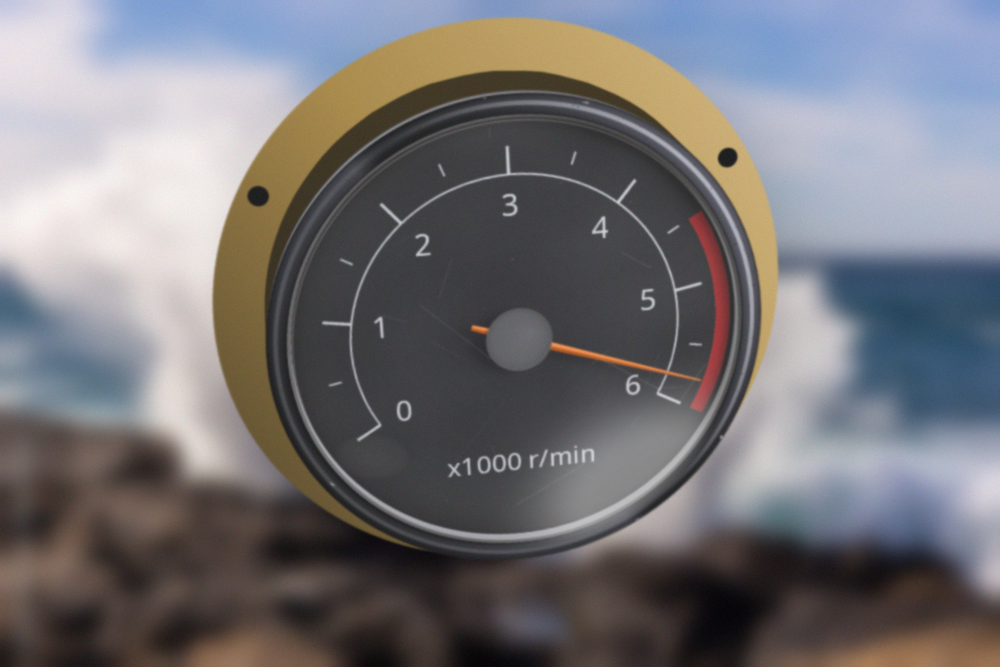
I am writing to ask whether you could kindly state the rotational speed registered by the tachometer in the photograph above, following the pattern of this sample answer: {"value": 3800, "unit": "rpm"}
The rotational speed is {"value": 5750, "unit": "rpm"}
